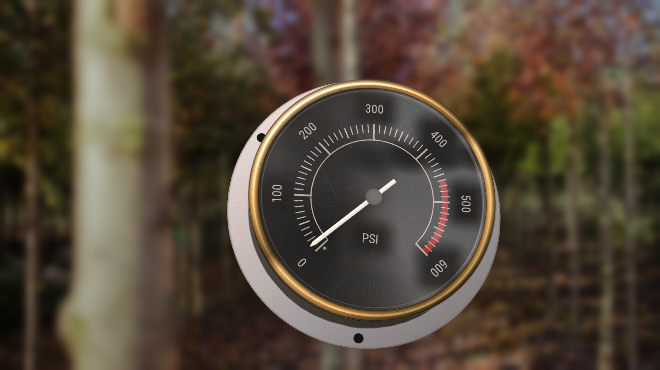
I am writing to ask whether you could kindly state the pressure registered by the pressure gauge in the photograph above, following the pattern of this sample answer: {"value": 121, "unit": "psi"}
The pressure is {"value": 10, "unit": "psi"}
